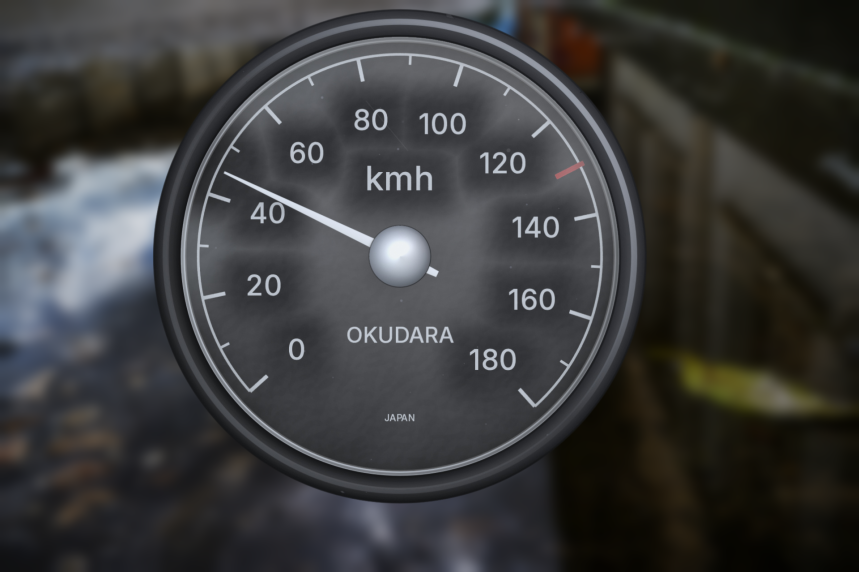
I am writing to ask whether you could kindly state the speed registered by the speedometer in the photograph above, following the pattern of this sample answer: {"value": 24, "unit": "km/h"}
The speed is {"value": 45, "unit": "km/h"}
